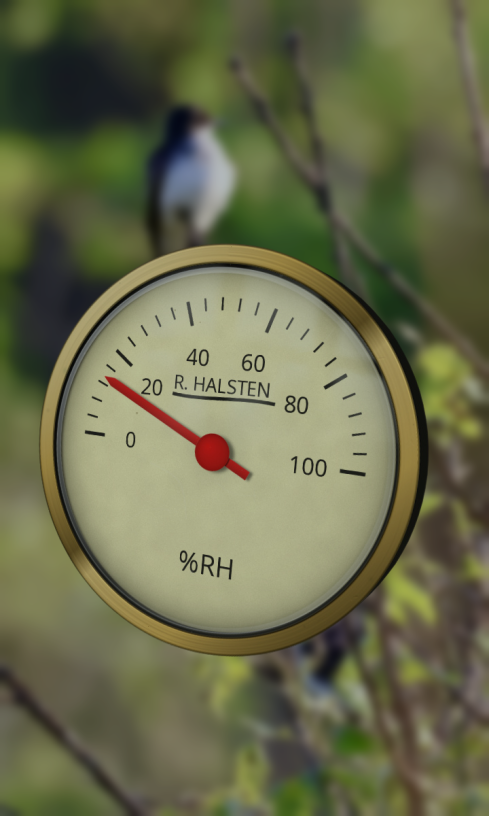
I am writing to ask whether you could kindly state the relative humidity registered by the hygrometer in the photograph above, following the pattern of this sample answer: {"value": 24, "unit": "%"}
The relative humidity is {"value": 14, "unit": "%"}
